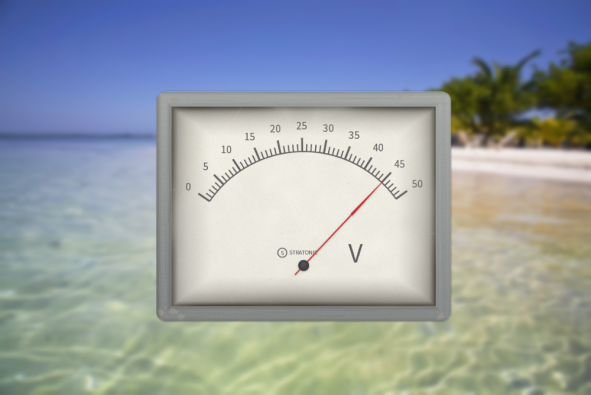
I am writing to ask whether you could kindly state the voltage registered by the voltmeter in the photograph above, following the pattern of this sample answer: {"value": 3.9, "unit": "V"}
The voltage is {"value": 45, "unit": "V"}
